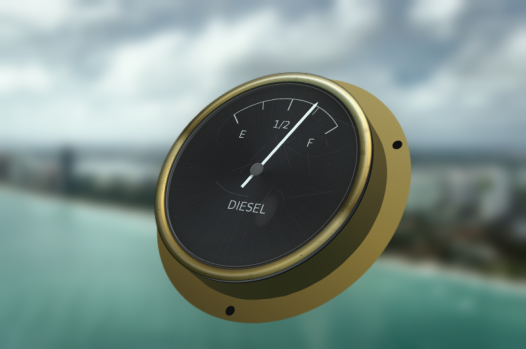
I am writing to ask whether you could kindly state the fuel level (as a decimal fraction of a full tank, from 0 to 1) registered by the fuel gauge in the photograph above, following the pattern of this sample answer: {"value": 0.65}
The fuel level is {"value": 0.75}
